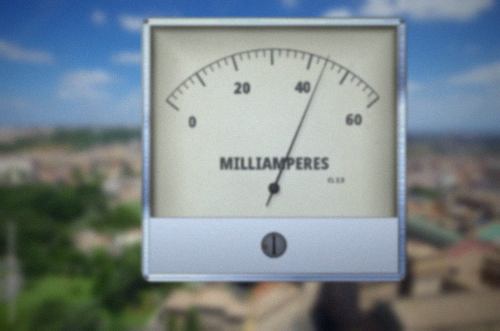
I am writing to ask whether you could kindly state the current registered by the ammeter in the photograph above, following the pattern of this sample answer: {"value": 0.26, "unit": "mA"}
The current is {"value": 44, "unit": "mA"}
